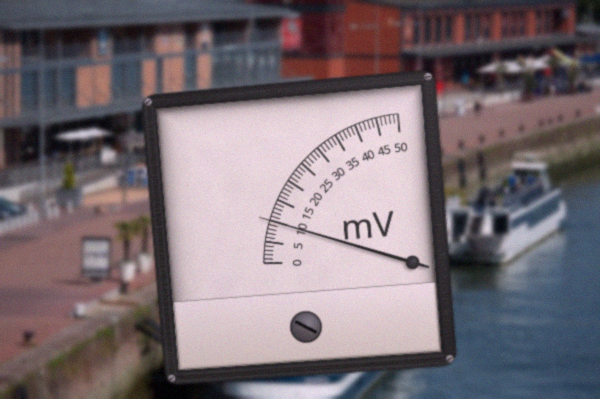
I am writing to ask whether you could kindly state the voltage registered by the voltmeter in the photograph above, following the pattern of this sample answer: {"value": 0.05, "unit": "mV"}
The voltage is {"value": 10, "unit": "mV"}
